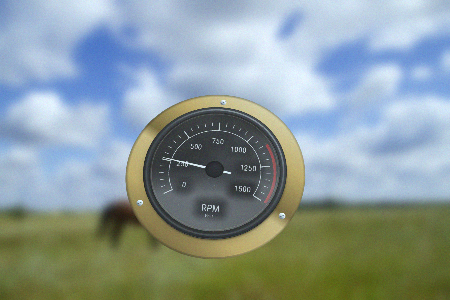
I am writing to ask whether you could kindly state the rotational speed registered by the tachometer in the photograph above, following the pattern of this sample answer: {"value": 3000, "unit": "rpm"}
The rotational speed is {"value": 250, "unit": "rpm"}
